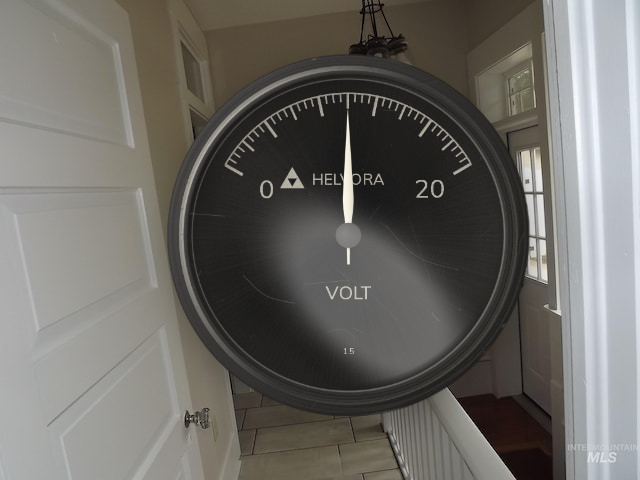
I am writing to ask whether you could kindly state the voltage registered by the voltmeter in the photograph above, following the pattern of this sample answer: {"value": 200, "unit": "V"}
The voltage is {"value": 10, "unit": "V"}
